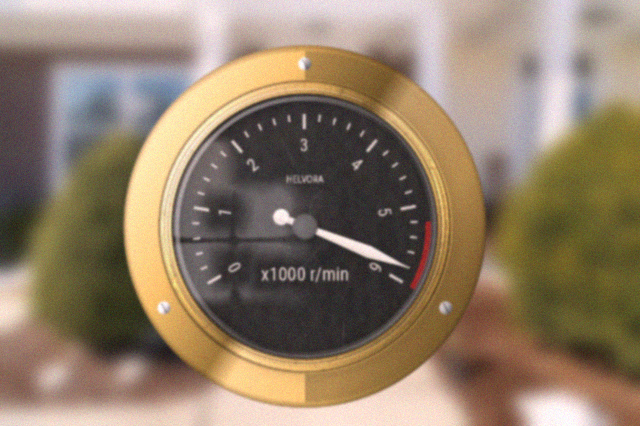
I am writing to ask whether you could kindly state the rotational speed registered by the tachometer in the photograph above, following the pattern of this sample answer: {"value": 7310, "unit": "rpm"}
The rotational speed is {"value": 5800, "unit": "rpm"}
